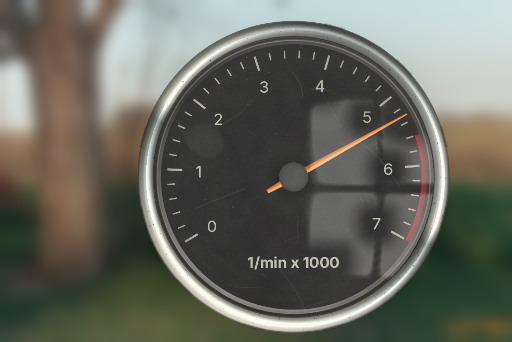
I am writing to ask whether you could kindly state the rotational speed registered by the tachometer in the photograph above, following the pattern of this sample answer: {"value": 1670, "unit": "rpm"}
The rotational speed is {"value": 5300, "unit": "rpm"}
